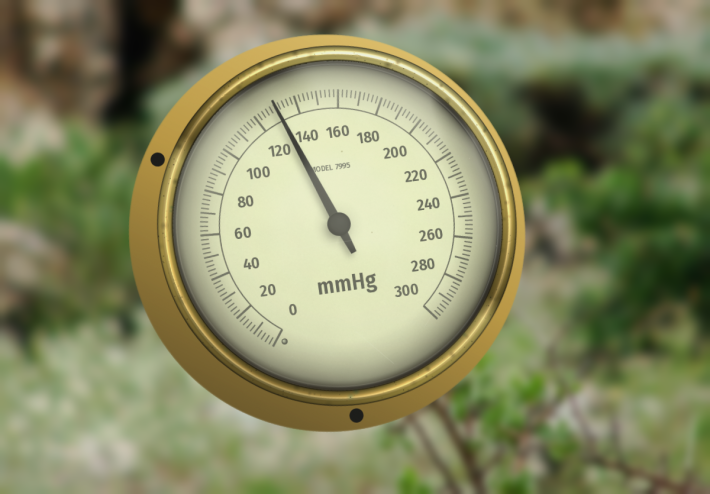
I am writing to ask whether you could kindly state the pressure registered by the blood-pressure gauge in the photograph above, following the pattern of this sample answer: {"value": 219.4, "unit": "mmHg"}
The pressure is {"value": 130, "unit": "mmHg"}
